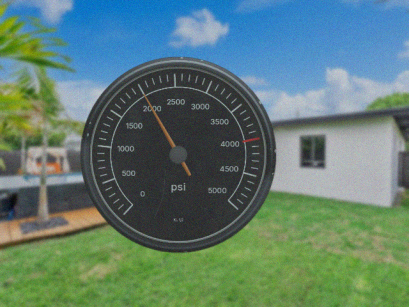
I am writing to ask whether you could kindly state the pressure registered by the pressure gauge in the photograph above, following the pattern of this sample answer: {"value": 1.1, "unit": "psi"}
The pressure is {"value": 2000, "unit": "psi"}
